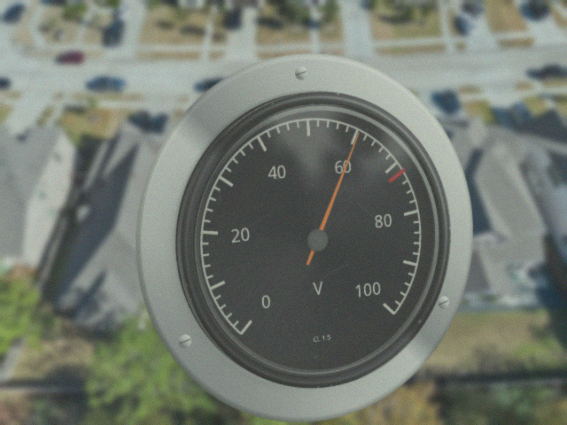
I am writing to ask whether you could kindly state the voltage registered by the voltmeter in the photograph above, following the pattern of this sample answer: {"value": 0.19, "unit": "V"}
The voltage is {"value": 60, "unit": "V"}
